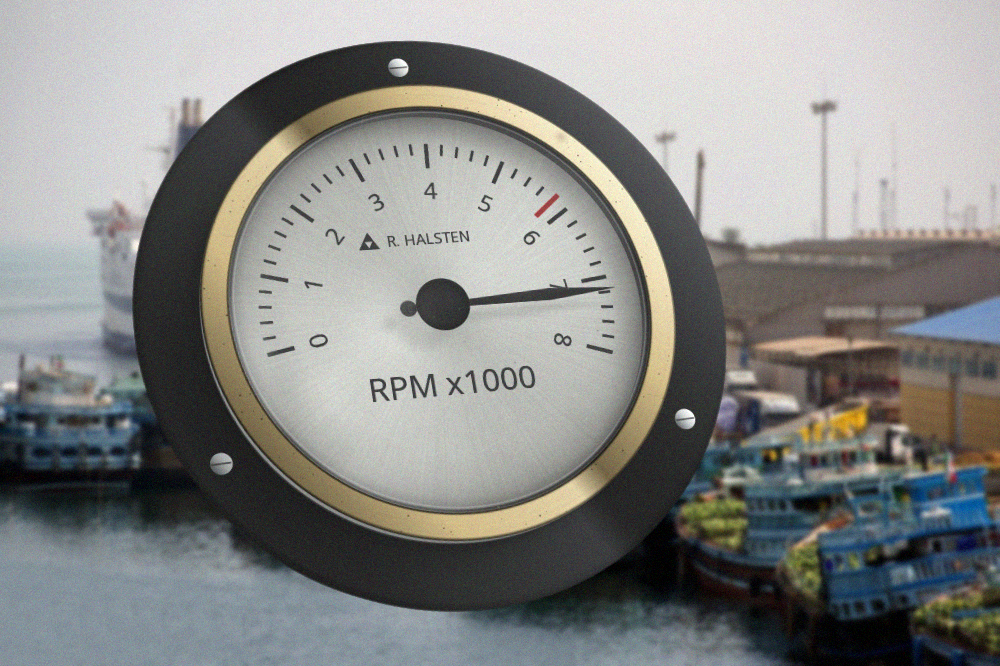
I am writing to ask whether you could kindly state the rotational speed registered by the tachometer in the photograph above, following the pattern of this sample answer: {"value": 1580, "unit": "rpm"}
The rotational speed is {"value": 7200, "unit": "rpm"}
